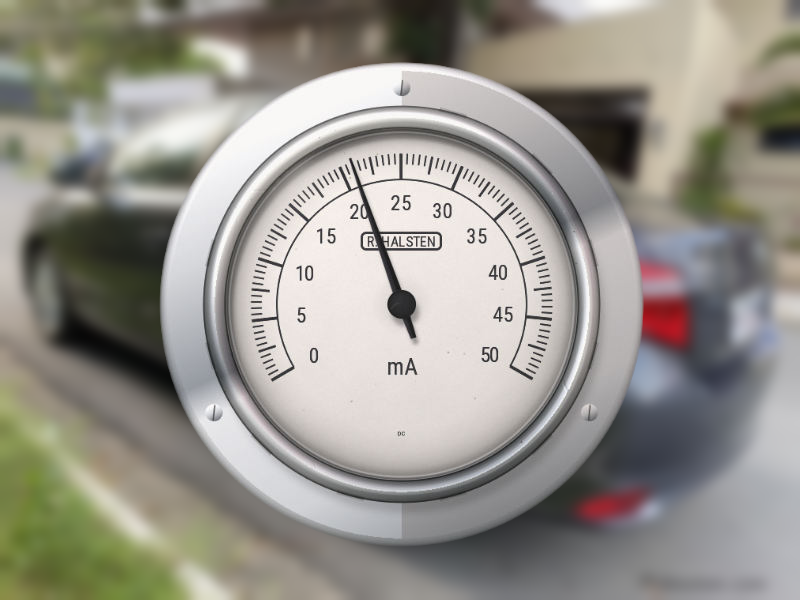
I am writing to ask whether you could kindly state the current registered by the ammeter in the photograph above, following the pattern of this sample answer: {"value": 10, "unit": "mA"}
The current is {"value": 21, "unit": "mA"}
